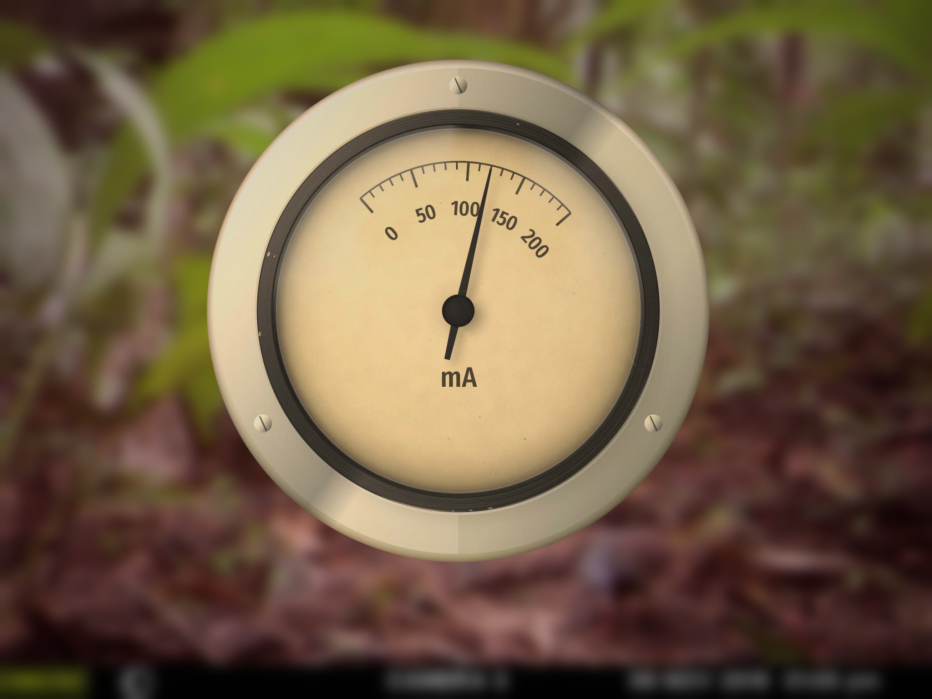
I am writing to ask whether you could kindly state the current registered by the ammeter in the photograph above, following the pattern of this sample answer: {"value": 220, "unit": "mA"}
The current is {"value": 120, "unit": "mA"}
